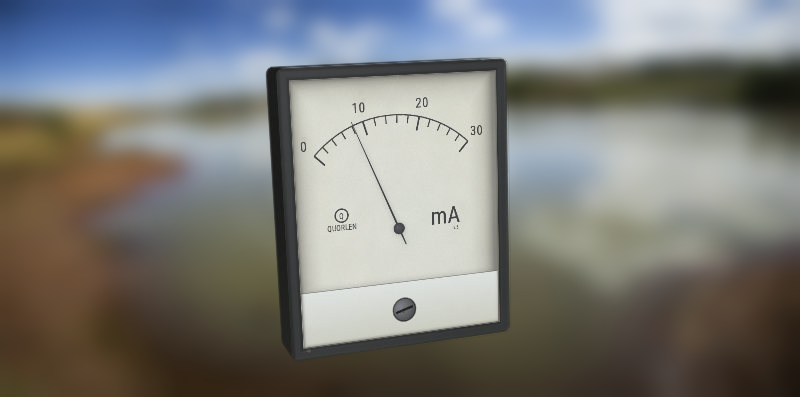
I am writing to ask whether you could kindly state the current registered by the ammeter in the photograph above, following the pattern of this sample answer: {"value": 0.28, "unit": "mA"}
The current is {"value": 8, "unit": "mA"}
